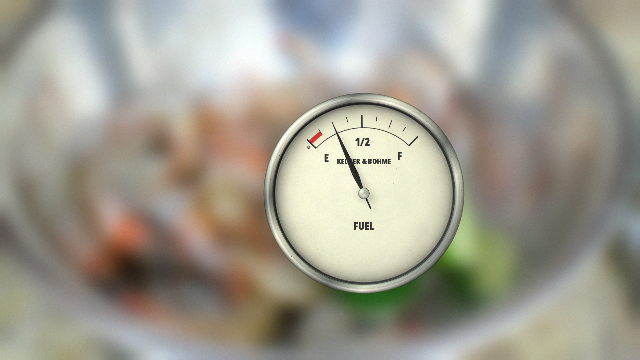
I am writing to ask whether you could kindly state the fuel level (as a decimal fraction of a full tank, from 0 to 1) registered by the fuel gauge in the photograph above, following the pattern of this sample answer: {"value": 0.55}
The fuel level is {"value": 0.25}
